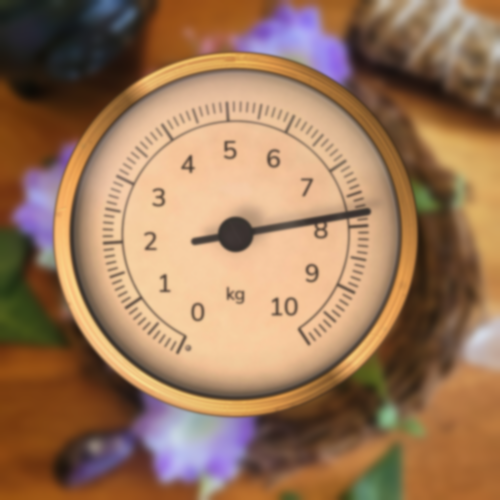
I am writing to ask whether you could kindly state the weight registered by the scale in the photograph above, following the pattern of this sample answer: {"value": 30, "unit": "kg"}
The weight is {"value": 7.8, "unit": "kg"}
